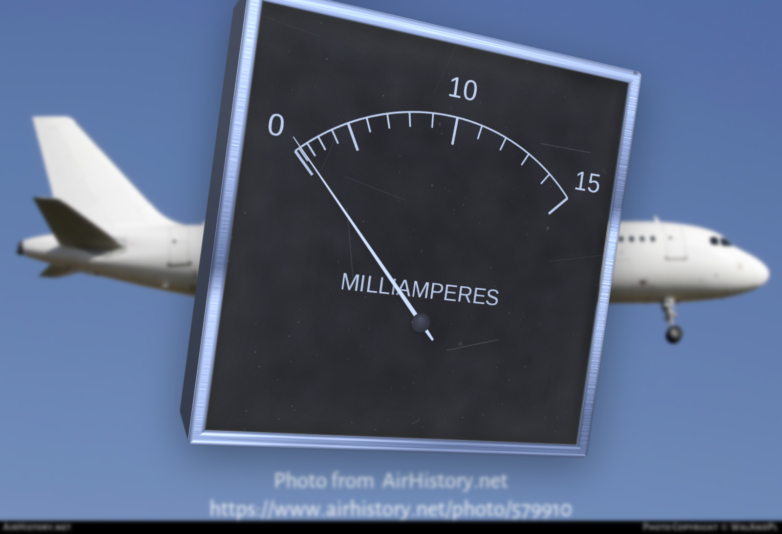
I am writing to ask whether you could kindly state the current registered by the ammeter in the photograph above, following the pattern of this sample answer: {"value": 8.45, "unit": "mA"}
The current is {"value": 1, "unit": "mA"}
